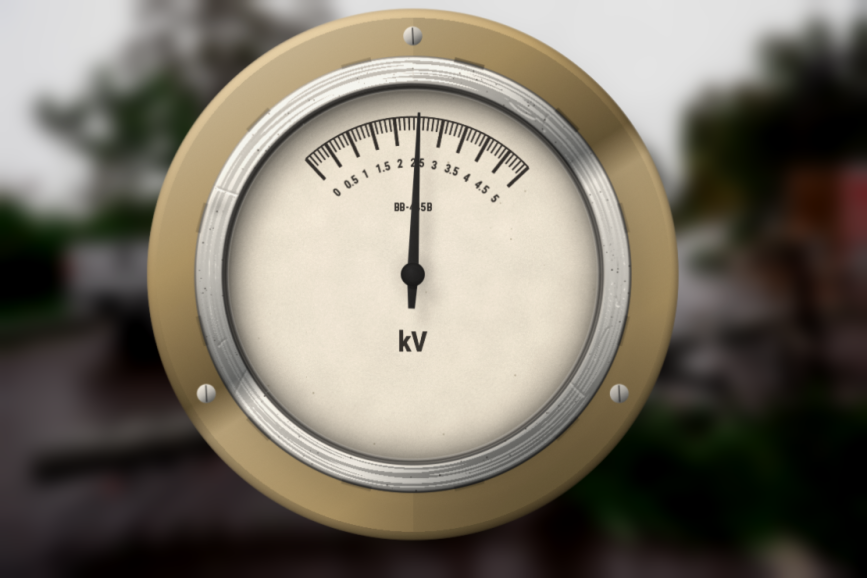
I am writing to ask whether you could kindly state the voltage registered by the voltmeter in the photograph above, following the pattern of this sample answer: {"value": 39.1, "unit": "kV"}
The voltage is {"value": 2.5, "unit": "kV"}
